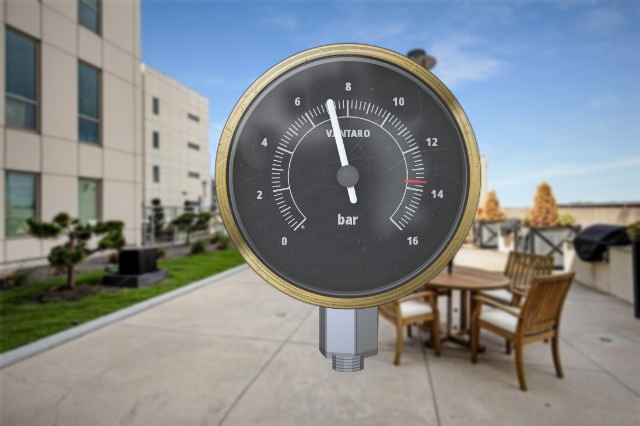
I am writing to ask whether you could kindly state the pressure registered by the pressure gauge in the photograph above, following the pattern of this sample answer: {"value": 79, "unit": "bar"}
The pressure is {"value": 7.2, "unit": "bar"}
